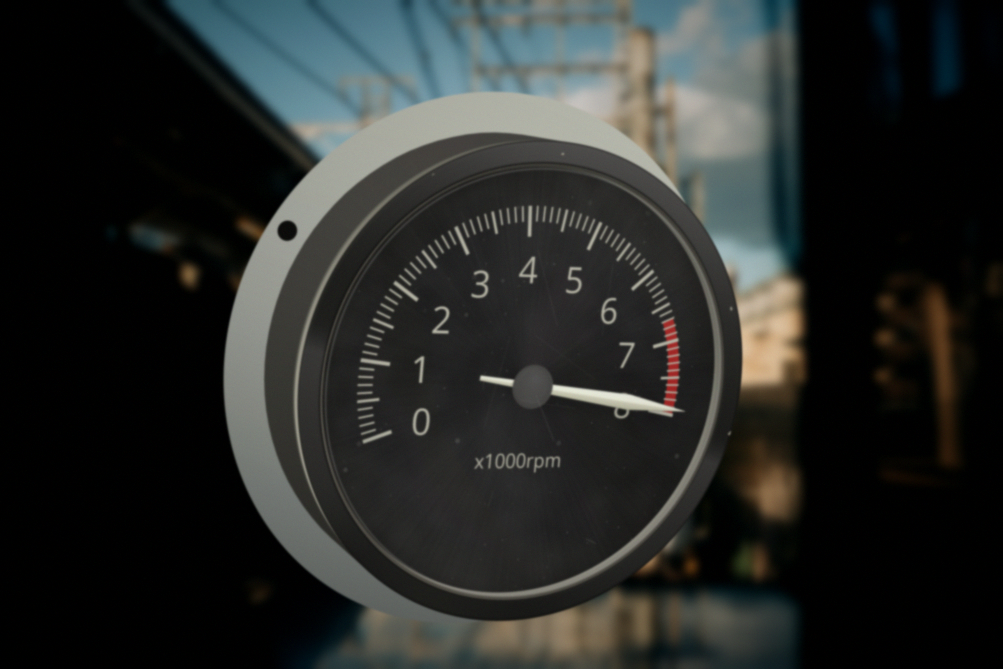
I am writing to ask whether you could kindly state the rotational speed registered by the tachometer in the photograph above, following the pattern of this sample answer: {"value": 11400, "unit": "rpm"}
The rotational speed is {"value": 7900, "unit": "rpm"}
